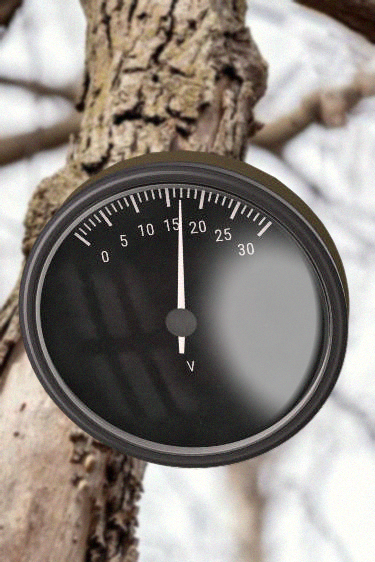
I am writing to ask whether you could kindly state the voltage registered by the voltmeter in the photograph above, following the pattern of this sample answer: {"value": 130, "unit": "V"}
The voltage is {"value": 17, "unit": "V"}
